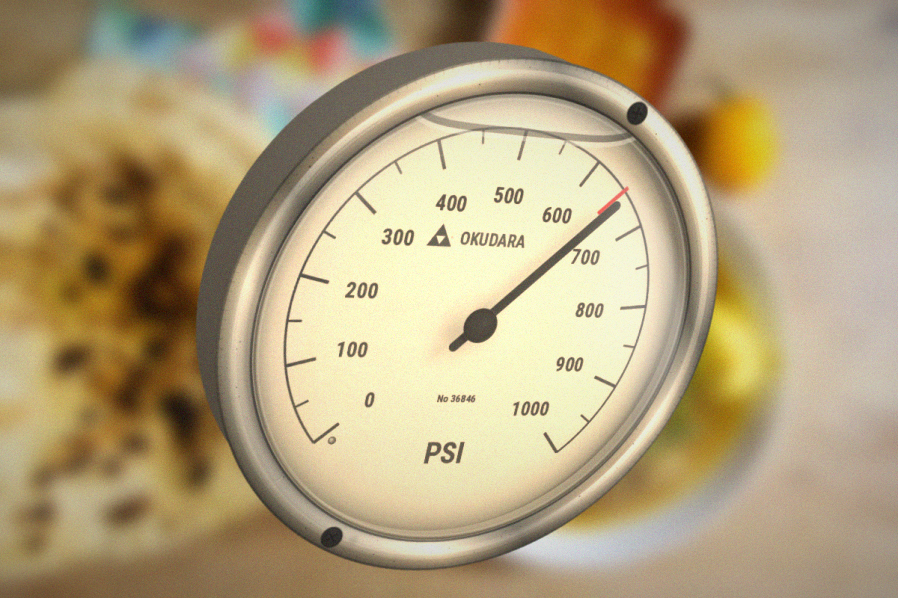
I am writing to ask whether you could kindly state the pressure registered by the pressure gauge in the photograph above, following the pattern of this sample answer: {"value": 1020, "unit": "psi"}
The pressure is {"value": 650, "unit": "psi"}
